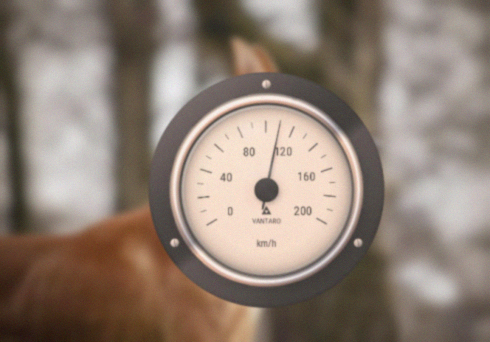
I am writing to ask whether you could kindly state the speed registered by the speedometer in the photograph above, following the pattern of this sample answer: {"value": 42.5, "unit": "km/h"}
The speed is {"value": 110, "unit": "km/h"}
